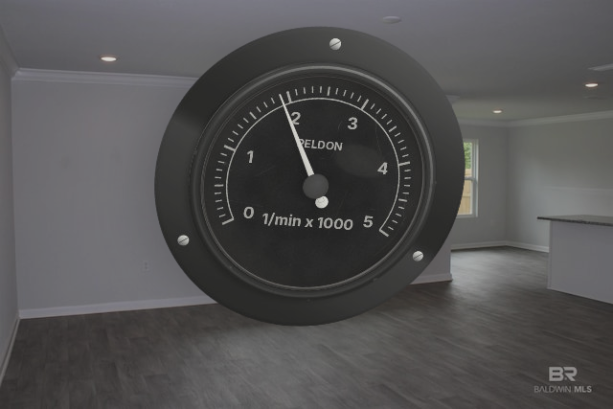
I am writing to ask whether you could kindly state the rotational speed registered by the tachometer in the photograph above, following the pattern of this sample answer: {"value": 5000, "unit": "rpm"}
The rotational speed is {"value": 1900, "unit": "rpm"}
